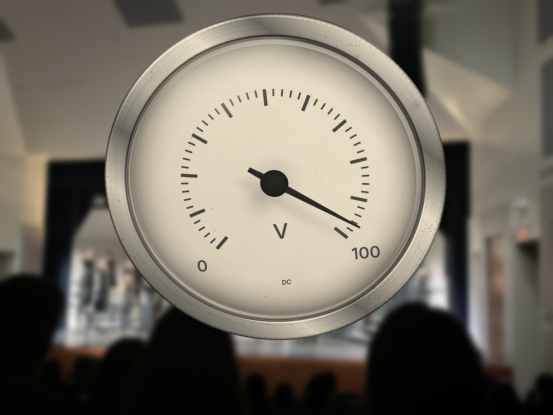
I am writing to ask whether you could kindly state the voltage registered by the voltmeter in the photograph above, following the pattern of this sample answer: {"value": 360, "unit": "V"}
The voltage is {"value": 96, "unit": "V"}
